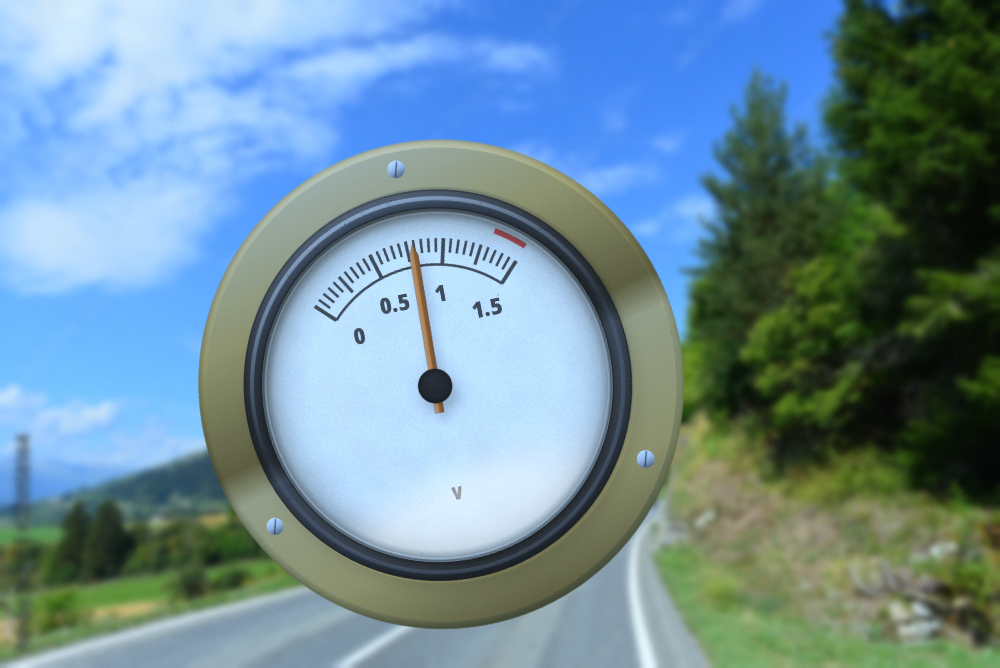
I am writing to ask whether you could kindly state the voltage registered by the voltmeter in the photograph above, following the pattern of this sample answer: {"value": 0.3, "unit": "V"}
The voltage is {"value": 0.8, "unit": "V"}
